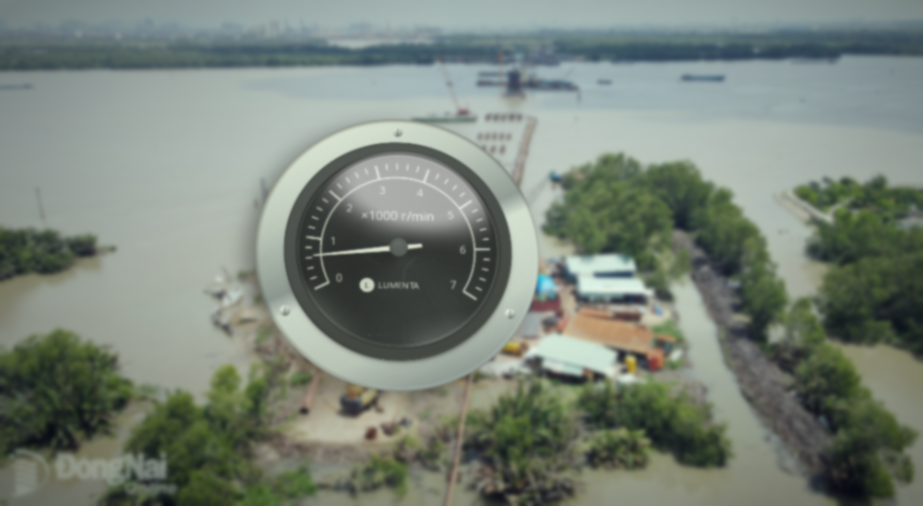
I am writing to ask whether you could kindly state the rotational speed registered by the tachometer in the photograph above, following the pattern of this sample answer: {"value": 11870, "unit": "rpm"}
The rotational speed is {"value": 600, "unit": "rpm"}
